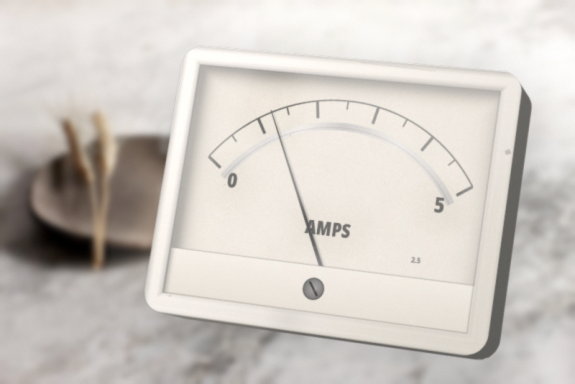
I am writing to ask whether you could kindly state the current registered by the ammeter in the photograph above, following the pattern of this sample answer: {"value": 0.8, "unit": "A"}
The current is {"value": 1.25, "unit": "A"}
